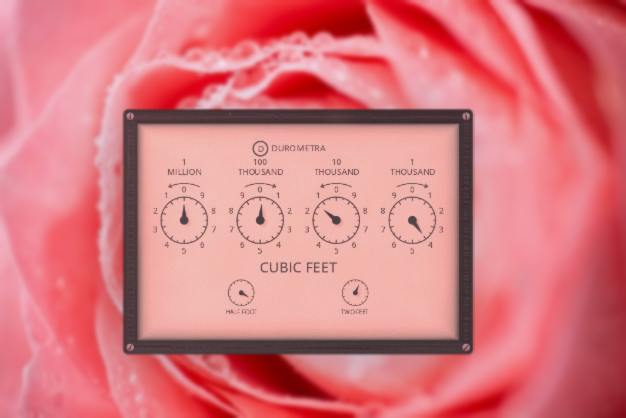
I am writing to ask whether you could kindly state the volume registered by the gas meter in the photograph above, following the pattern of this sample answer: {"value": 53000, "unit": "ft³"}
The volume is {"value": 1400, "unit": "ft³"}
